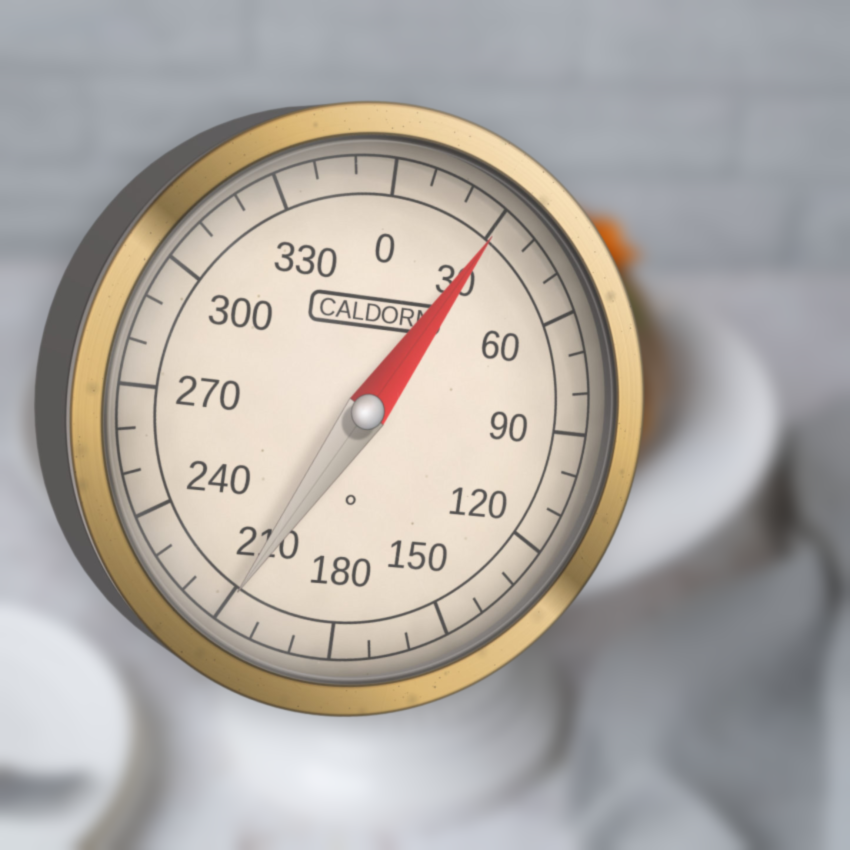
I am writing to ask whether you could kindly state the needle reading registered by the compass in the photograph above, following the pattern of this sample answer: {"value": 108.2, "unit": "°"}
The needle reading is {"value": 30, "unit": "°"}
